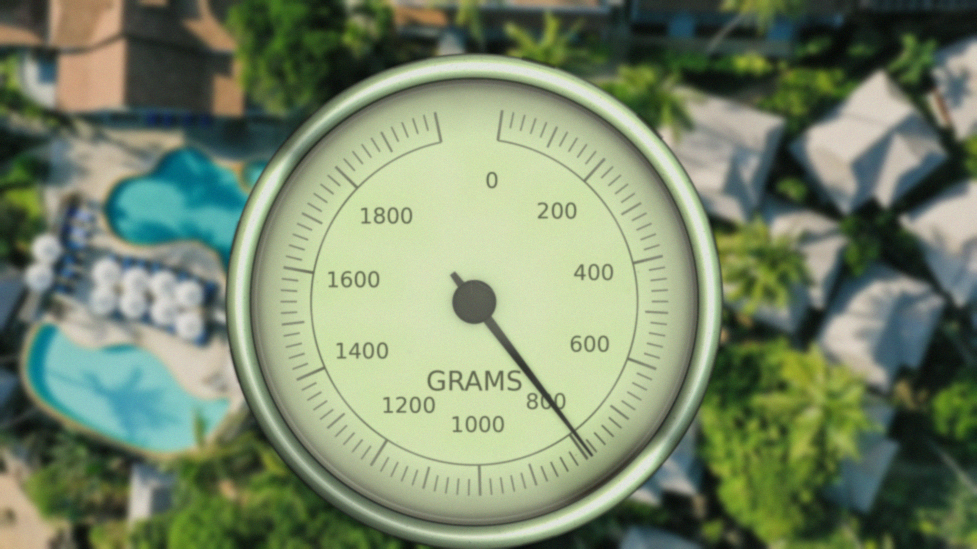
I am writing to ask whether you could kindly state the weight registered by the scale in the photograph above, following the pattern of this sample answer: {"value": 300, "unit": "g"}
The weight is {"value": 790, "unit": "g"}
